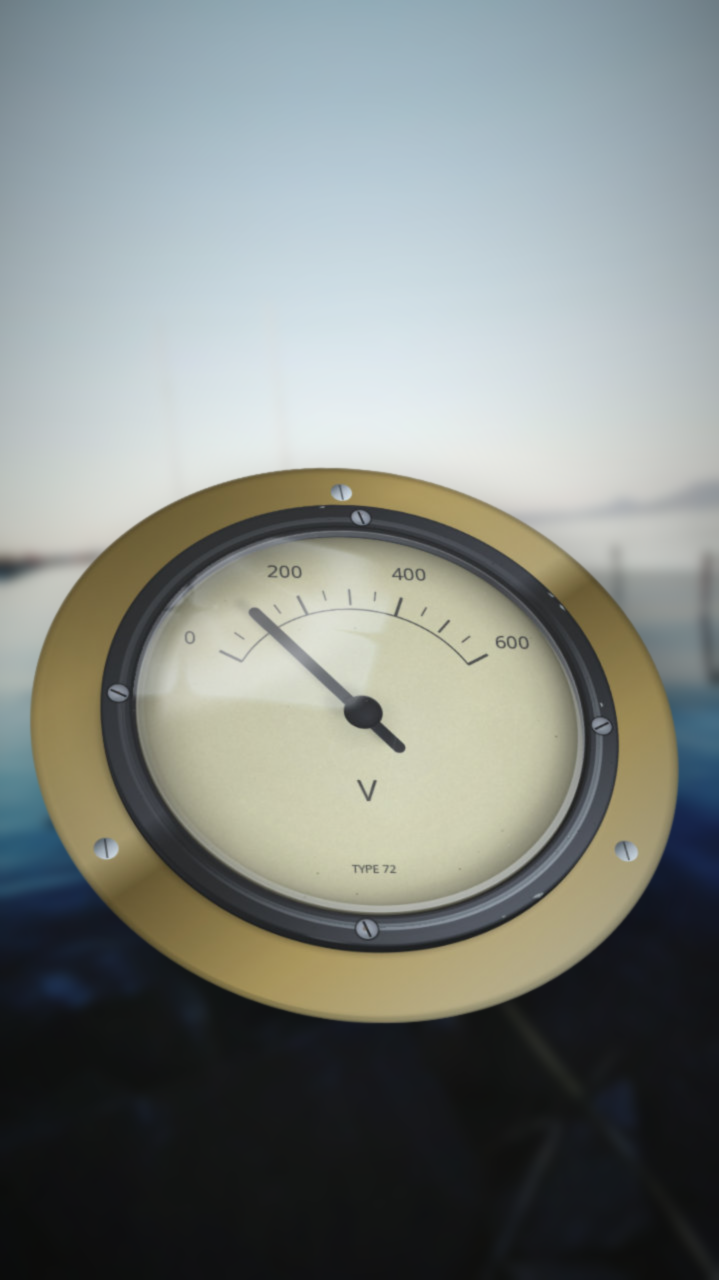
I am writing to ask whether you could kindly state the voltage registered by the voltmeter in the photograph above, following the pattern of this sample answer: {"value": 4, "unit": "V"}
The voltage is {"value": 100, "unit": "V"}
